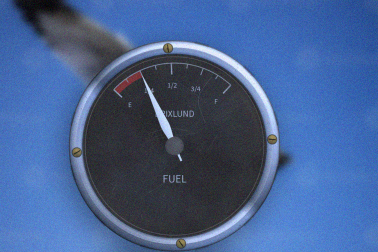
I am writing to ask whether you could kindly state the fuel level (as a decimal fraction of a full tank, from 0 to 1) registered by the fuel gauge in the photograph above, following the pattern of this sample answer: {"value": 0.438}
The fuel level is {"value": 0.25}
